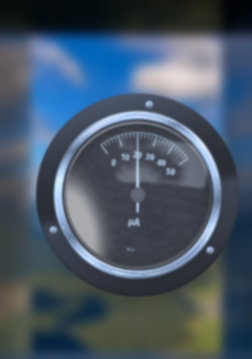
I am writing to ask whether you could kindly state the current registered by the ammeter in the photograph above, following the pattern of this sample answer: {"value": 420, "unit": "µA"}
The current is {"value": 20, "unit": "µA"}
